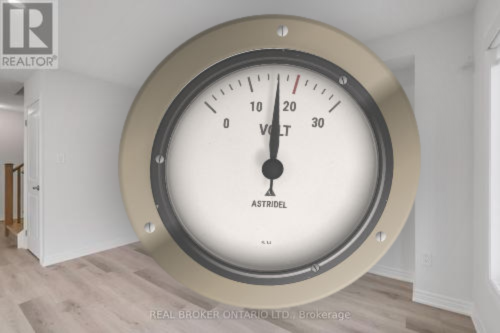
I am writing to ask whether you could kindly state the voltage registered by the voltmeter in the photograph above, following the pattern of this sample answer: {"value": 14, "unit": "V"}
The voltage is {"value": 16, "unit": "V"}
